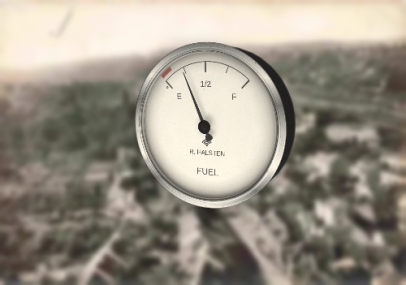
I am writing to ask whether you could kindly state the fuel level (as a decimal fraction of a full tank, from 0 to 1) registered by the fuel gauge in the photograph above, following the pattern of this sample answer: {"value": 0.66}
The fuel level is {"value": 0.25}
